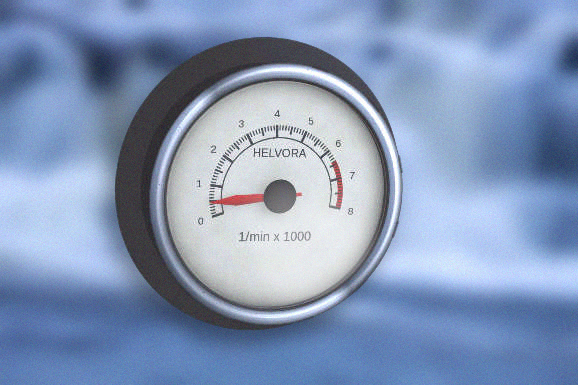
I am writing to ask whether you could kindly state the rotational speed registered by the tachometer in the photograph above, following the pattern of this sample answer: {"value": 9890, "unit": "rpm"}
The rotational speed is {"value": 500, "unit": "rpm"}
